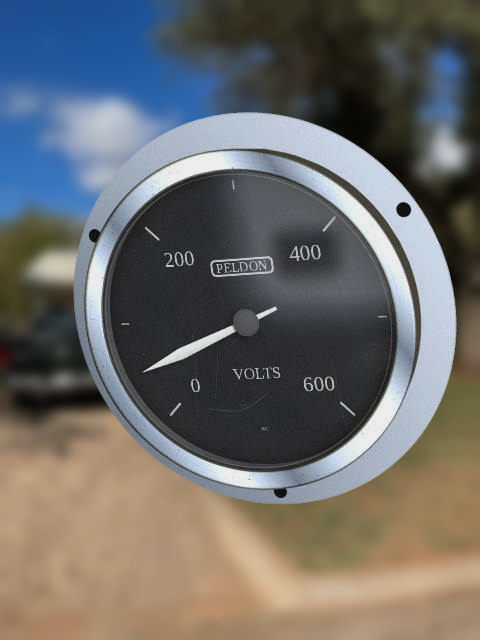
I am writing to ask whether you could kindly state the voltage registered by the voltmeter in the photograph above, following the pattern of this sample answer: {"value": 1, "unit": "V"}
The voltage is {"value": 50, "unit": "V"}
